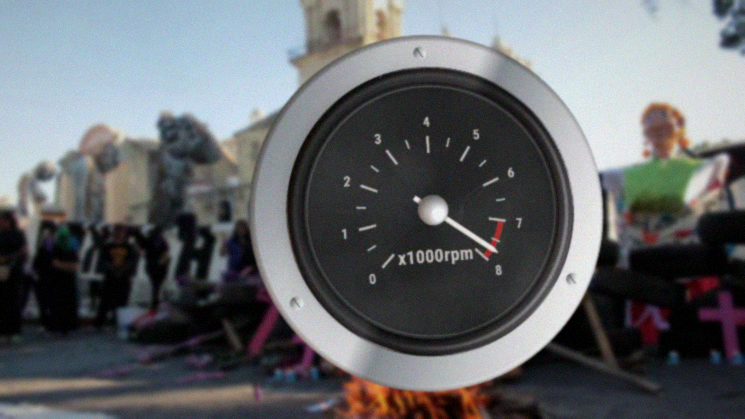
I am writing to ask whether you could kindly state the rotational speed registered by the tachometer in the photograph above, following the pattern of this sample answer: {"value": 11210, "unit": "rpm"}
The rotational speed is {"value": 7750, "unit": "rpm"}
